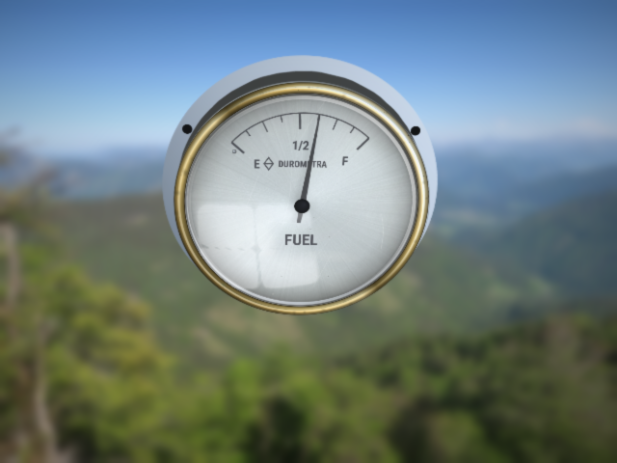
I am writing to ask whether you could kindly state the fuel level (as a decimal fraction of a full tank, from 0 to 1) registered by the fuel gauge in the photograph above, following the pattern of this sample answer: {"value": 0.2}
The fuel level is {"value": 0.625}
